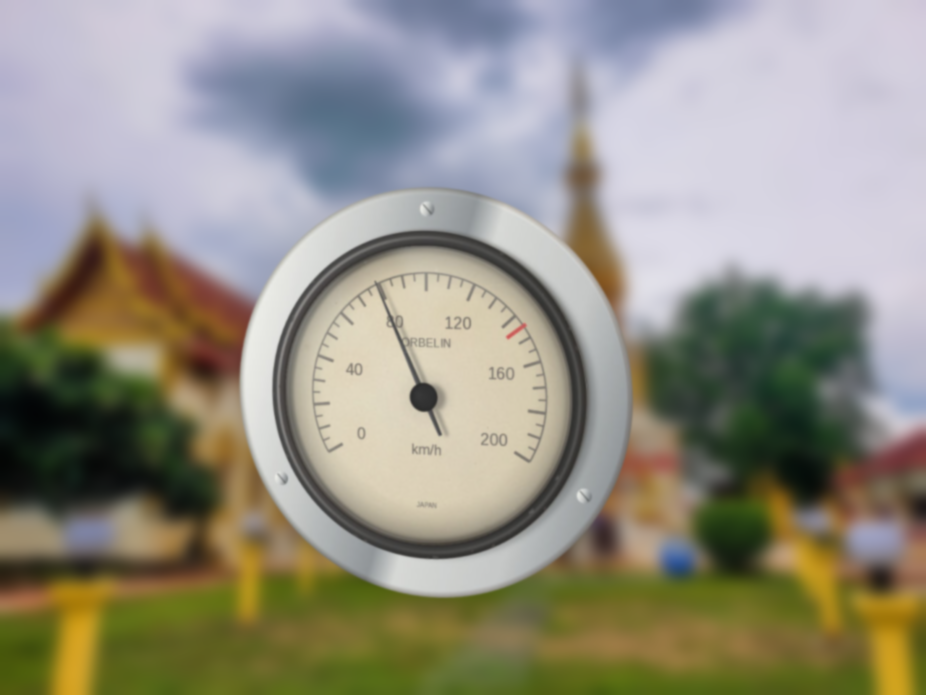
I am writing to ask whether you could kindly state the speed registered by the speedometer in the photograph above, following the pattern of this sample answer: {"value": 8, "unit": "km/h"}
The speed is {"value": 80, "unit": "km/h"}
